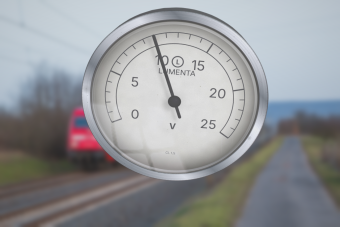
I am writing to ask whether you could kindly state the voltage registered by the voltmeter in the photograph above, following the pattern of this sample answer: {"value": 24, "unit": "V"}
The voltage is {"value": 10, "unit": "V"}
